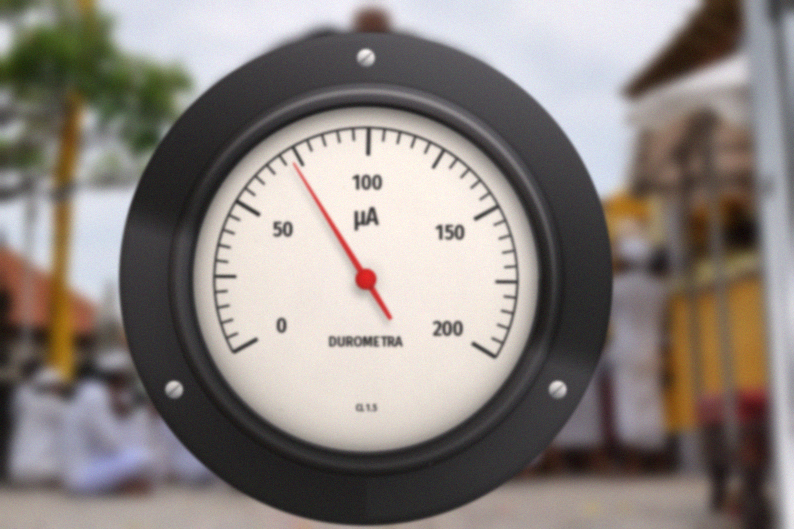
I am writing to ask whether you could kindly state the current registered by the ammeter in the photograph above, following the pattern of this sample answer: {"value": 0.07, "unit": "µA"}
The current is {"value": 72.5, "unit": "µA"}
